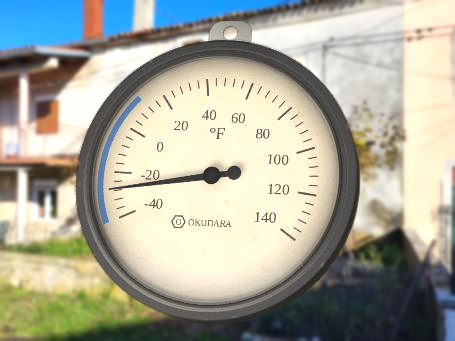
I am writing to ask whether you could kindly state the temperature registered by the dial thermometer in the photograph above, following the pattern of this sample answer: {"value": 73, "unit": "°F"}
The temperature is {"value": -28, "unit": "°F"}
